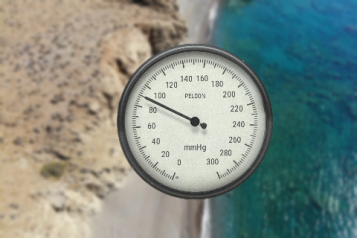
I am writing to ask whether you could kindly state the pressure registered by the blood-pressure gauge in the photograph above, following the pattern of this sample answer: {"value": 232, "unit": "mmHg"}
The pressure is {"value": 90, "unit": "mmHg"}
